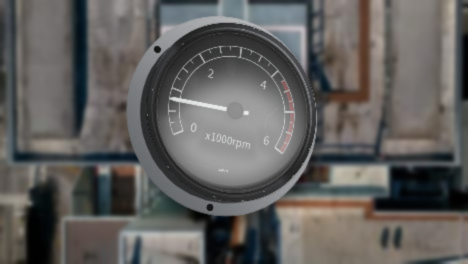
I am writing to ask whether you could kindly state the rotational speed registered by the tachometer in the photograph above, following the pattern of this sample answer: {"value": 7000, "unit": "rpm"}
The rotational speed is {"value": 750, "unit": "rpm"}
